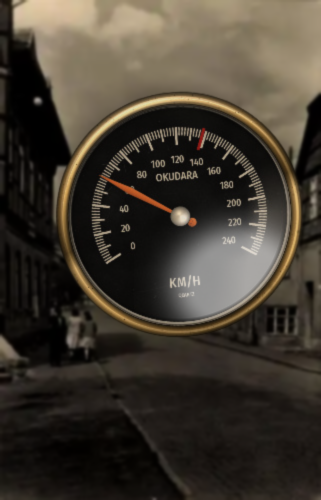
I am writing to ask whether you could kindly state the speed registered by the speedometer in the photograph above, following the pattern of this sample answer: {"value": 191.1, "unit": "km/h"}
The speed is {"value": 60, "unit": "km/h"}
